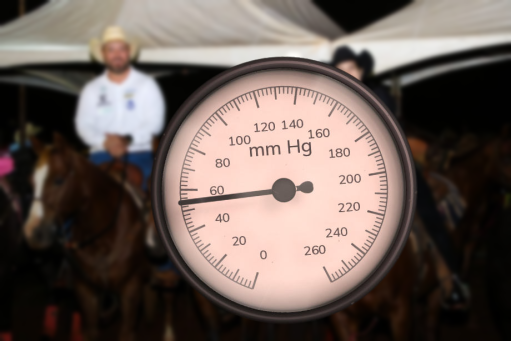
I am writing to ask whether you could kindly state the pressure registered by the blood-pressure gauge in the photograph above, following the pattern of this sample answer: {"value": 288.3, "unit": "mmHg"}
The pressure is {"value": 54, "unit": "mmHg"}
